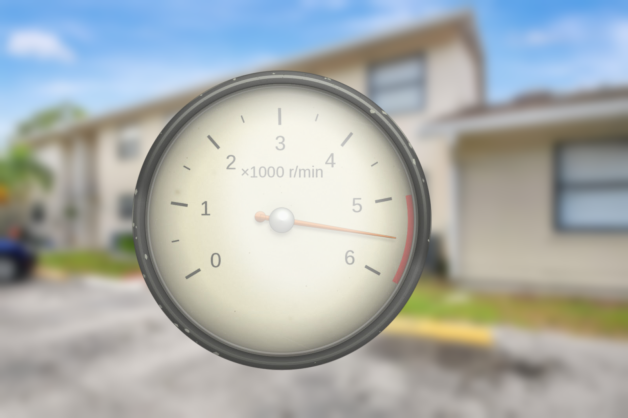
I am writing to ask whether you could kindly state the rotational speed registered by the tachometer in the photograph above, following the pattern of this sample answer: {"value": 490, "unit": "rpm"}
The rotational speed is {"value": 5500, "unit": "rpm"}
